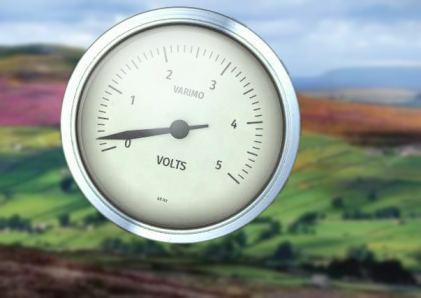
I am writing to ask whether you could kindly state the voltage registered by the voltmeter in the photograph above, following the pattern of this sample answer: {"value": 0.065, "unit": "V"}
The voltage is {"value": 0.2, "unit": "V"}
